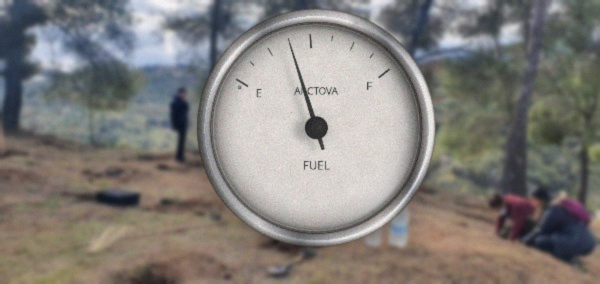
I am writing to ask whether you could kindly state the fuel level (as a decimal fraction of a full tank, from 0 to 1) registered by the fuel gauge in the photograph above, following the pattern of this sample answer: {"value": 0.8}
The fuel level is {"value": 0.375}
